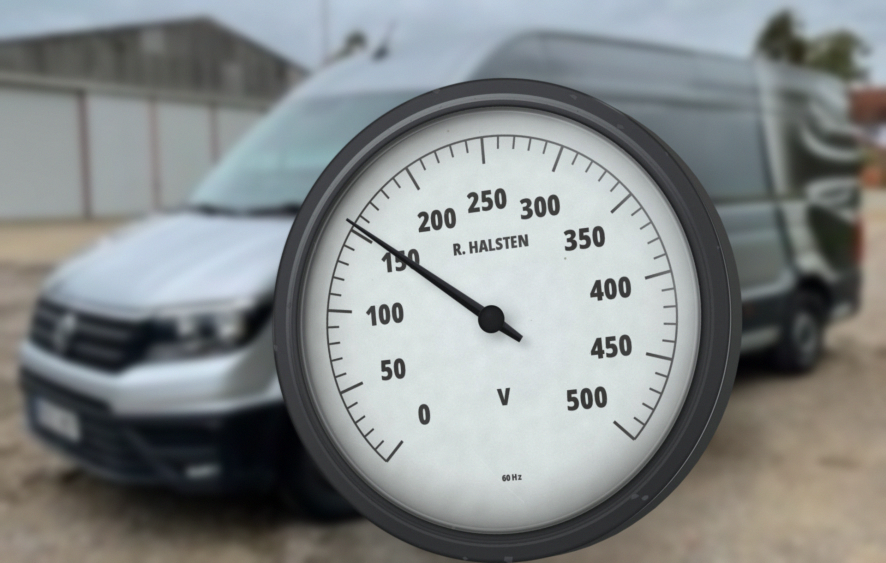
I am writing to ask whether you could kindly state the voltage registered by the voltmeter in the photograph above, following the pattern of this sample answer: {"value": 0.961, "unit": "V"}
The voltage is {"value": 155, "unit": "V"}
